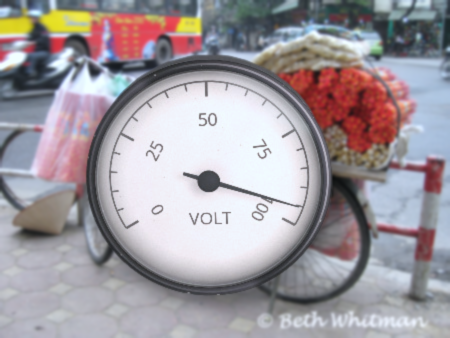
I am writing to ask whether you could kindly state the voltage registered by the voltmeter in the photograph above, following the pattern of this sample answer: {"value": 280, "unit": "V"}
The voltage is {"value": 95, "unit": "V"}
